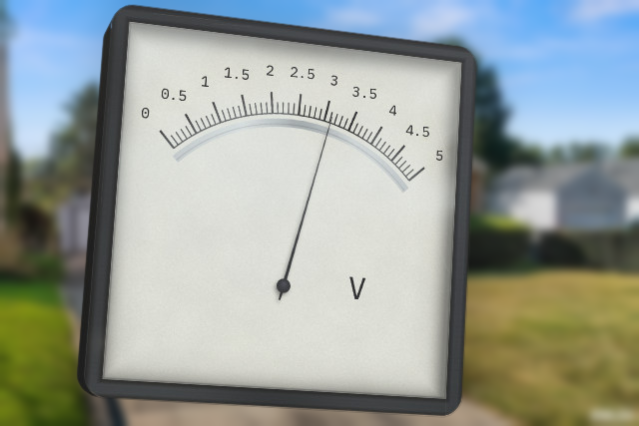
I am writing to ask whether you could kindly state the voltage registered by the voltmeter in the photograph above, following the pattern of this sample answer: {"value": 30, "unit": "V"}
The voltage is {"value": 3.1, "unit": "V"}
